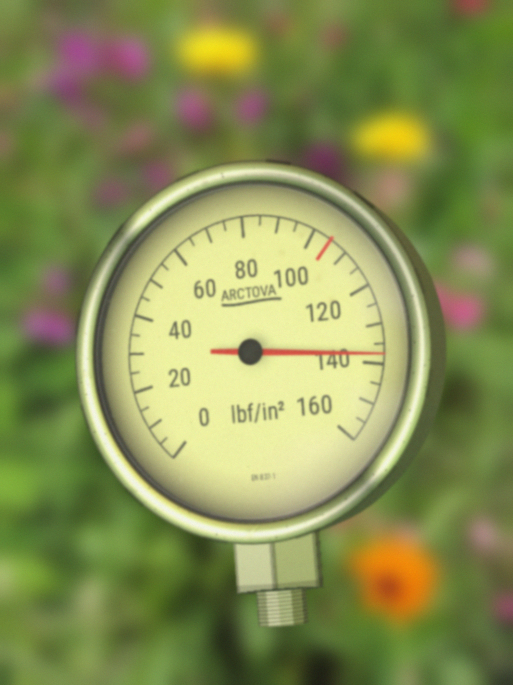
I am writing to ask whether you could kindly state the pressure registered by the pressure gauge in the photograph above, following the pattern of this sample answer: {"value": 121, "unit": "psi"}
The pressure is {"value": 137.5, "unit": "psi"}
